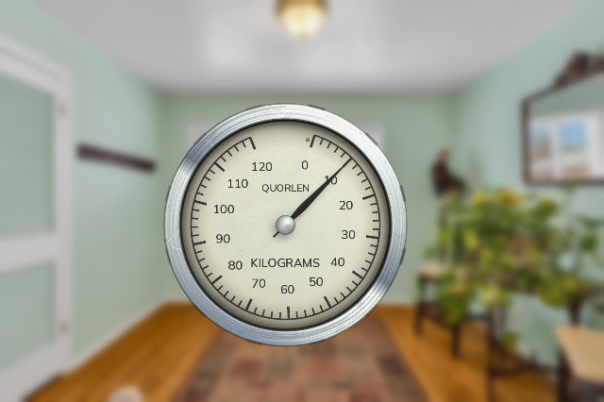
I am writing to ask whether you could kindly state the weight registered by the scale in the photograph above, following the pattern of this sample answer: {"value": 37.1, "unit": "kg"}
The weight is {"value": 10, "unit": "kg"}
